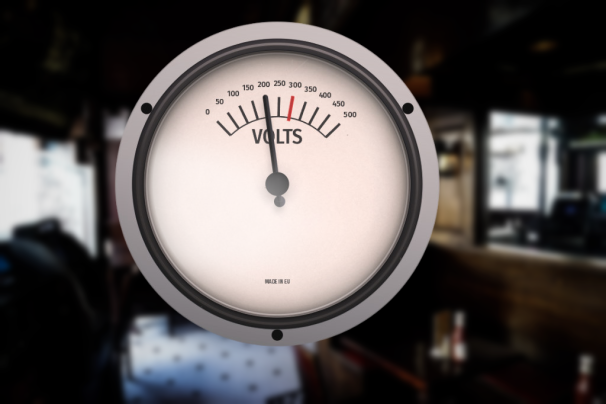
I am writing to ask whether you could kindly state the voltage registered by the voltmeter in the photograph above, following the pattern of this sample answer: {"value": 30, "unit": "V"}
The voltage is {"value": 200, "unit": "V"}
